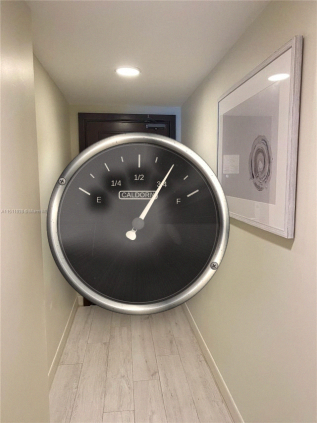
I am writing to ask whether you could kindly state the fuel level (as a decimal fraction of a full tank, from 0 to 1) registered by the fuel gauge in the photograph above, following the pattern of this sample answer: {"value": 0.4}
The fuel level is {"value": 0.75}
